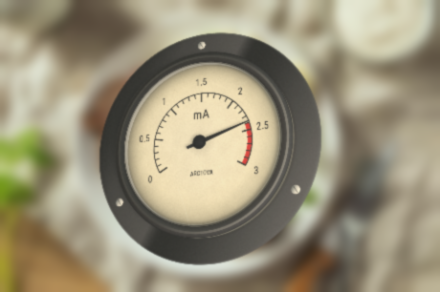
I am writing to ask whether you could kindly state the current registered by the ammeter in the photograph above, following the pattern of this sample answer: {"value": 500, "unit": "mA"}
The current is {"value": 2.4, "unit": "mA"}
